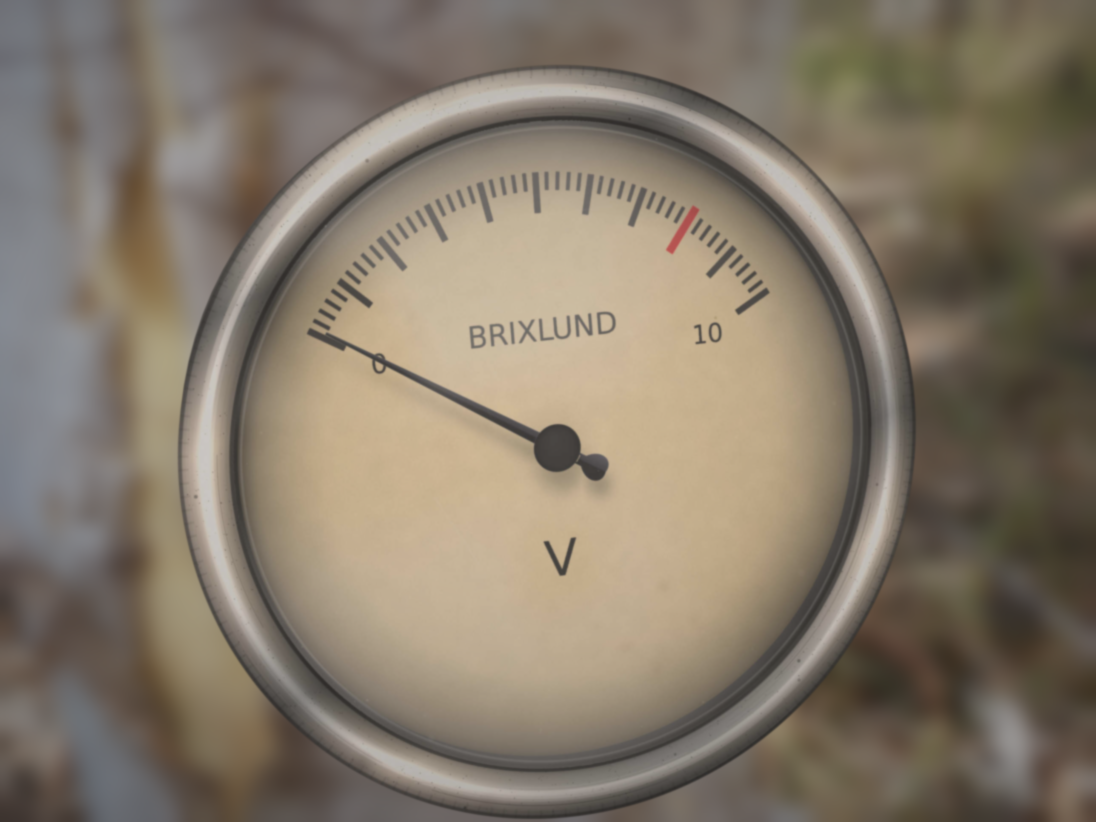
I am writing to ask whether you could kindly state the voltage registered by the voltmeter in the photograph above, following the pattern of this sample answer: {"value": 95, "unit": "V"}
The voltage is {"value": 0.1, "unit": "V"}
